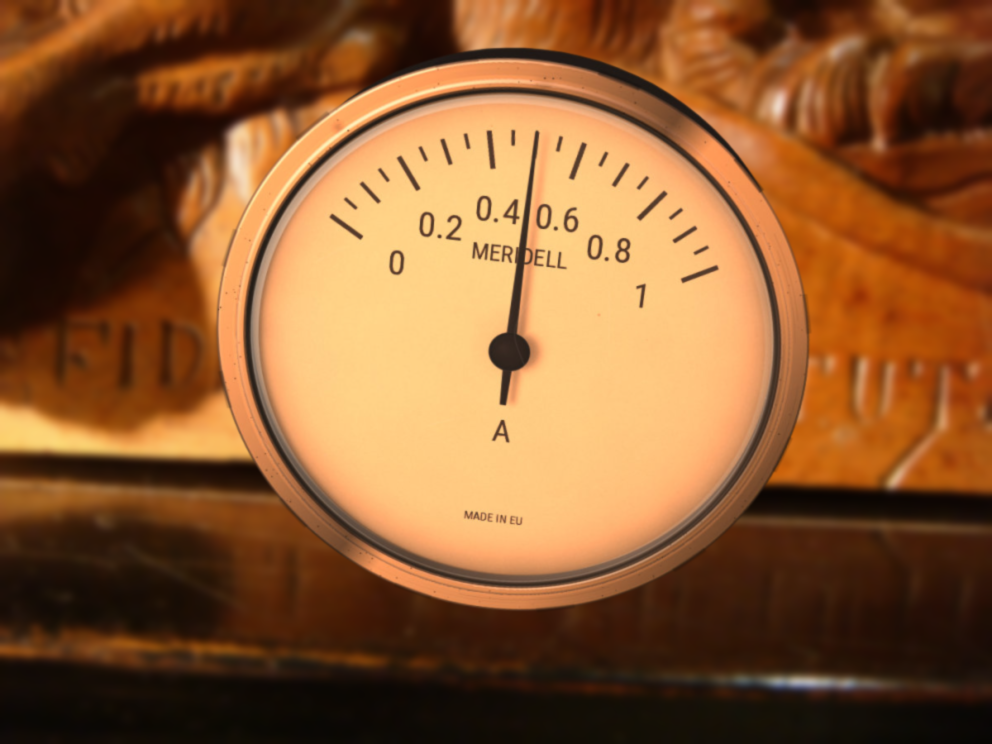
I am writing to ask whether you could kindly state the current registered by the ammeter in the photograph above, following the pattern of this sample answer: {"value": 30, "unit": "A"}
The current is {"value": 0.5, "unit": "A"}
